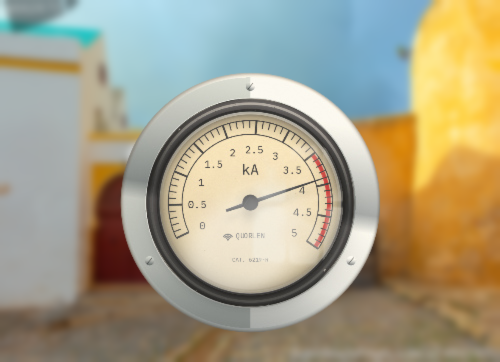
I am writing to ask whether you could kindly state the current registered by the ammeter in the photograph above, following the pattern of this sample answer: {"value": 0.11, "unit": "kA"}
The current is {"value": 3.9, "unit": "kA"}
